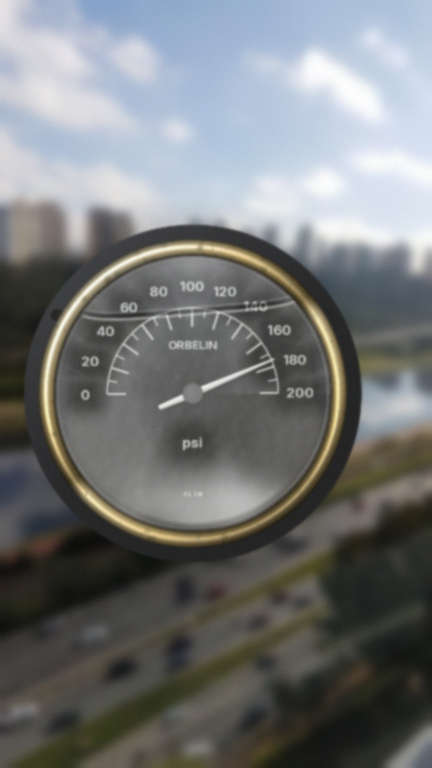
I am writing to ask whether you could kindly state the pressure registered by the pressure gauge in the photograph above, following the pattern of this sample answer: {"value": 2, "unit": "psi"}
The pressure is {"value": 175, "unit": "psi"}
